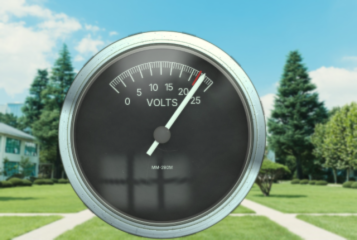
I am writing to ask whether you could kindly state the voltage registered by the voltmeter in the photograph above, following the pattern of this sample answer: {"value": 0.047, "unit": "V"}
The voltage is {"value": 22.5, "unit": "V"}
